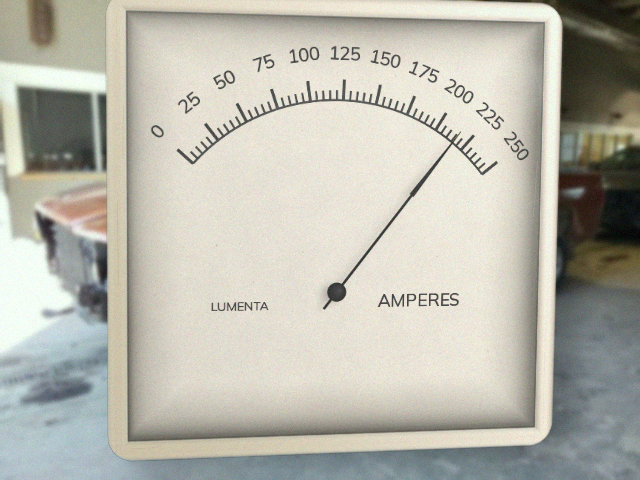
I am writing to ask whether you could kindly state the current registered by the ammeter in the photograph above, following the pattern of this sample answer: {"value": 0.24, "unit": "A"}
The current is {"value": 215, "unit": "A"}
